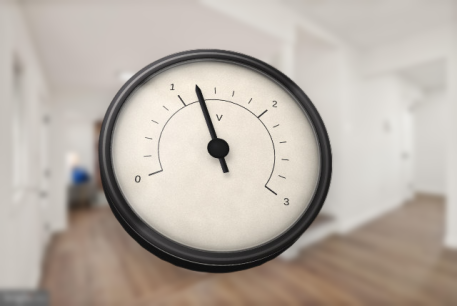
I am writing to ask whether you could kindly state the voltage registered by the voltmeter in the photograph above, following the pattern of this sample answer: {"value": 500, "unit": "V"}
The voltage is {"value": 1.2, "unit": "V"}
